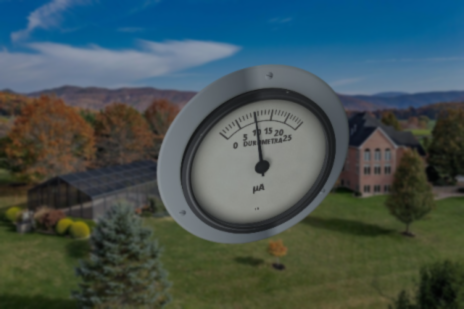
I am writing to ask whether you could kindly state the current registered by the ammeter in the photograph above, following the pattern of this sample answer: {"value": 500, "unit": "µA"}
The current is {"value": 10, "unit": "µA"}
